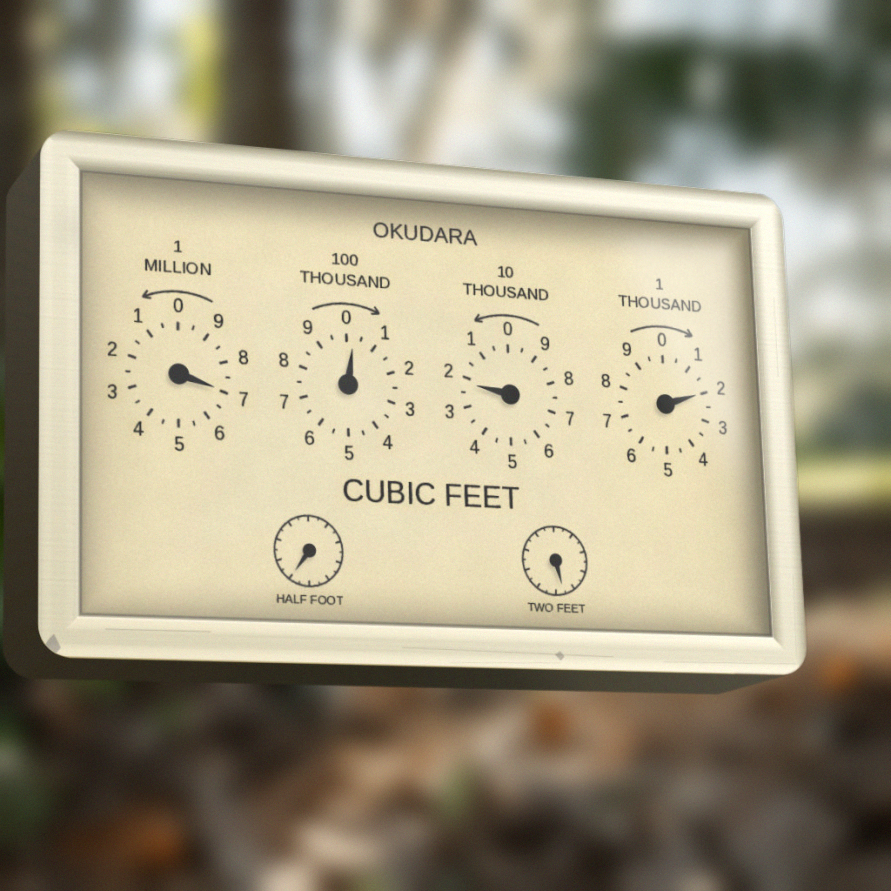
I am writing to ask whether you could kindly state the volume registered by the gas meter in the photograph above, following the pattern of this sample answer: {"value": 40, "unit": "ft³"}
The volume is {"value": 702200, "unit": "ft³"}
